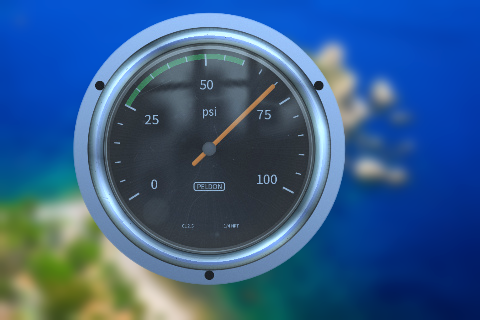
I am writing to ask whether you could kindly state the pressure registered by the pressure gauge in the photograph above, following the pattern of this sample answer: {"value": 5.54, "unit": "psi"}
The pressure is {"value": 70, "unit": "psi"}
